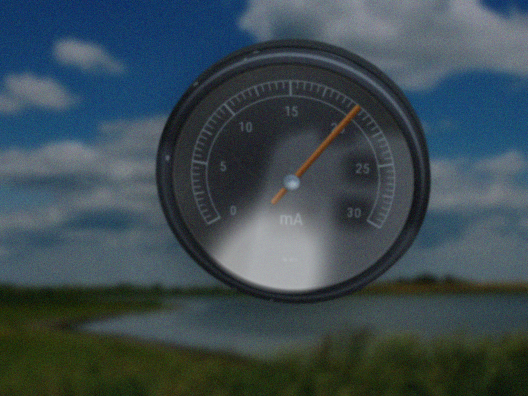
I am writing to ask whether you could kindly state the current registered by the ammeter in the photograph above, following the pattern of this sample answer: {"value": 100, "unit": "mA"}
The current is {"value": 20, "unit": "mA"}
